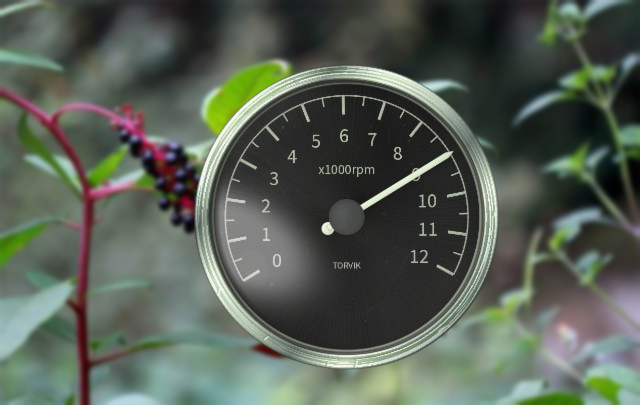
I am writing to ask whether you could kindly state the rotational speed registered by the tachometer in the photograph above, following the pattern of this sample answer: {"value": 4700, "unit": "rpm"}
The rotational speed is {"value": 9000, "unit": "rpm"}
